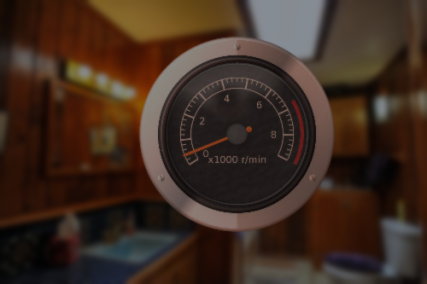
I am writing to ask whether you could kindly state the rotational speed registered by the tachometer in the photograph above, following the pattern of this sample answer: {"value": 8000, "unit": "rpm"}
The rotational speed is {"value": 400, "unit": "rpm"}
